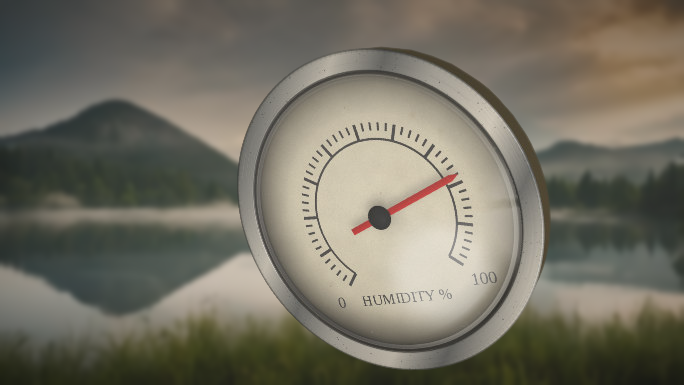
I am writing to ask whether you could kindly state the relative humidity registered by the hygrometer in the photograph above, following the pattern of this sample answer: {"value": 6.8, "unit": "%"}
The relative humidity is {"value": 78, "unit": "%"}
